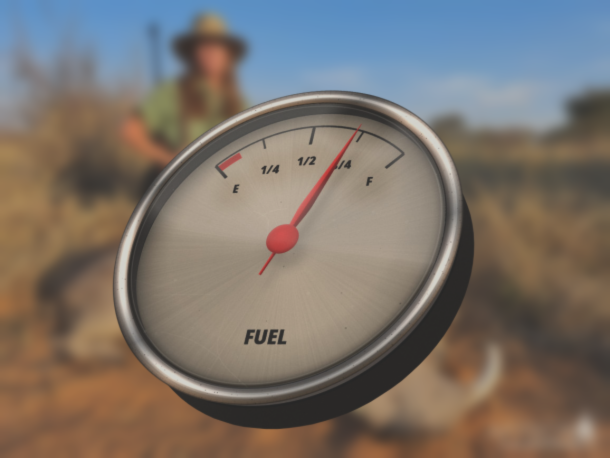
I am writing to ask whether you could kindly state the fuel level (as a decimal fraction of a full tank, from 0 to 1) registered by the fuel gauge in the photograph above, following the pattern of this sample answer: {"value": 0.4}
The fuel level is {"value": 0.75}
